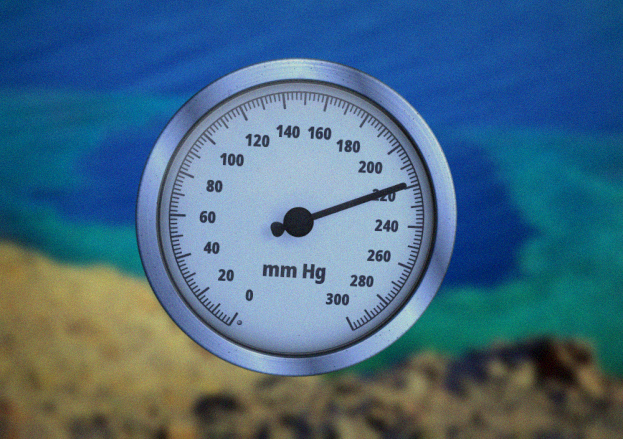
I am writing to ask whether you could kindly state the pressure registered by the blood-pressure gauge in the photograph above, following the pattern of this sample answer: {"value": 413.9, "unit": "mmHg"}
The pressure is {"value": 218, "unit": "mmHg"}
